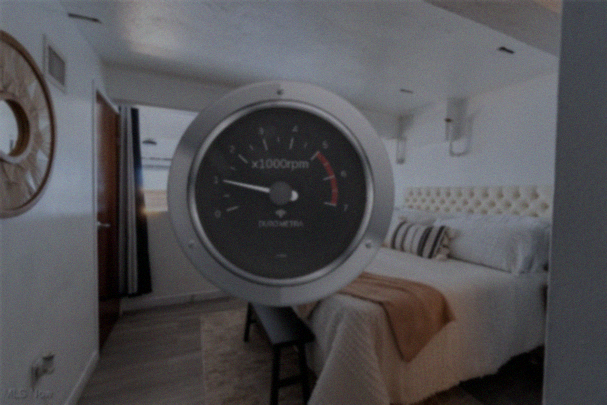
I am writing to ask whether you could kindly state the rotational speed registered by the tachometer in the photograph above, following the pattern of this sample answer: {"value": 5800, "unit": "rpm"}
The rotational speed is {"value": 1000, "unit": "rpm"}
